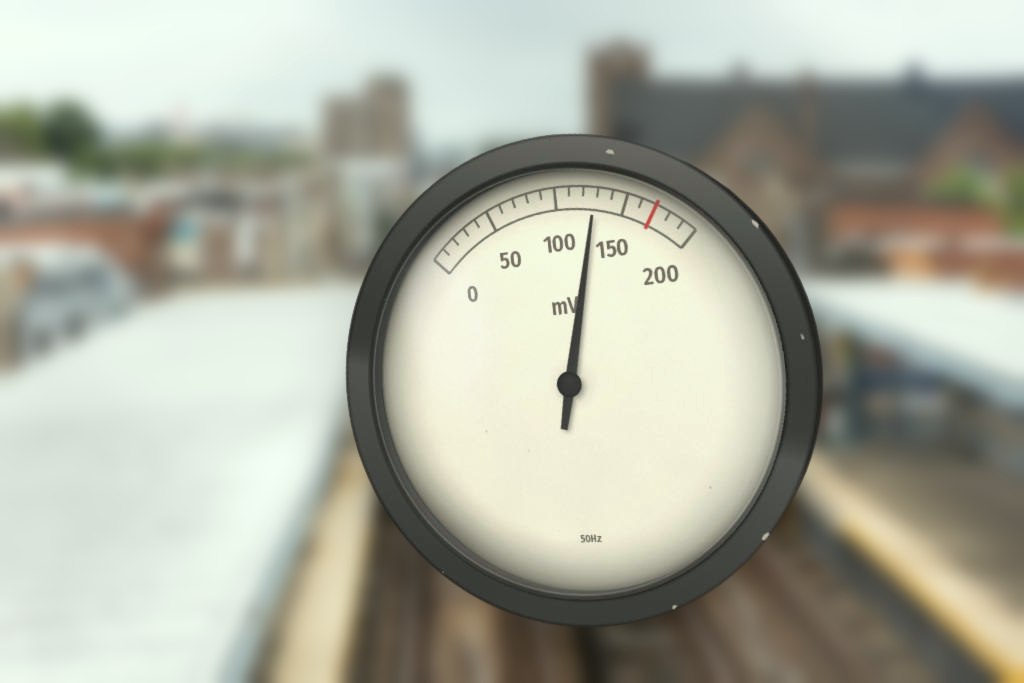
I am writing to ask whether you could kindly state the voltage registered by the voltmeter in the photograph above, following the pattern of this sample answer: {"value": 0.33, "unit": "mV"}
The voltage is {"value": 130, "unit": "mV"}
